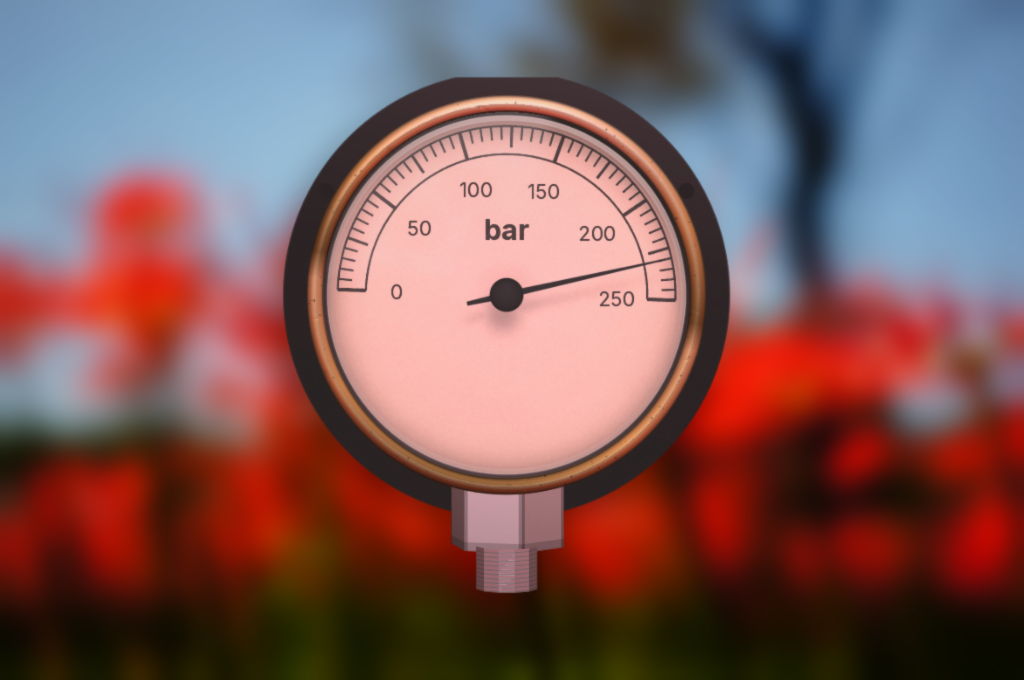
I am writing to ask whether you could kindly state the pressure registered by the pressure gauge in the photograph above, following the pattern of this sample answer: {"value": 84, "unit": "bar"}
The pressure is {"value": 230, "unit": "bar"}
